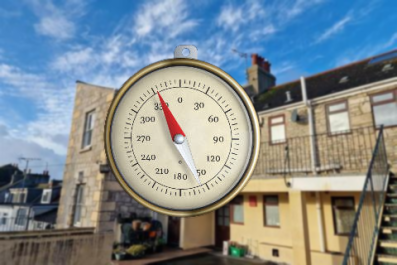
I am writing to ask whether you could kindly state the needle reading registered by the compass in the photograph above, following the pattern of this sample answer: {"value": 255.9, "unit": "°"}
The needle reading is {"value": 335, "unit": "°"}
